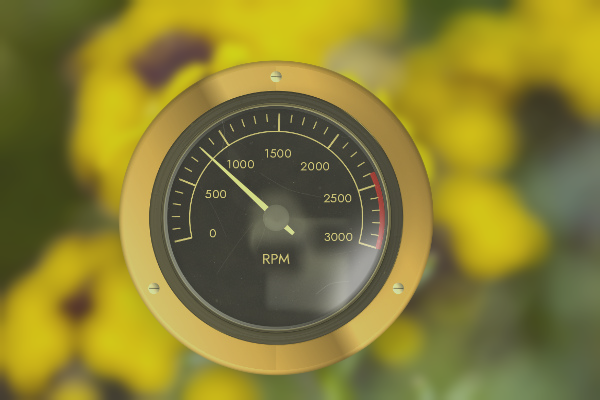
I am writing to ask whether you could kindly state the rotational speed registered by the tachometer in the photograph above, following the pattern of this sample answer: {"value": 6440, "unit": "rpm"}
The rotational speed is {"value": 800, "unit": "rpm"}
